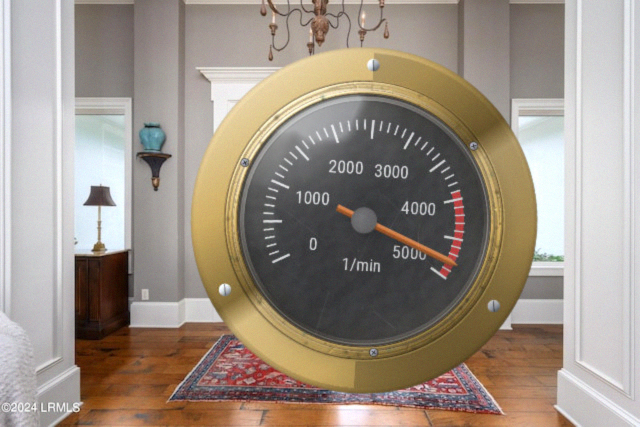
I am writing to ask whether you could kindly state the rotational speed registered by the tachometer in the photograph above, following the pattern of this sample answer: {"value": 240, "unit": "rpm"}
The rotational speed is {"value": 4800, "unit": "rpm"}
